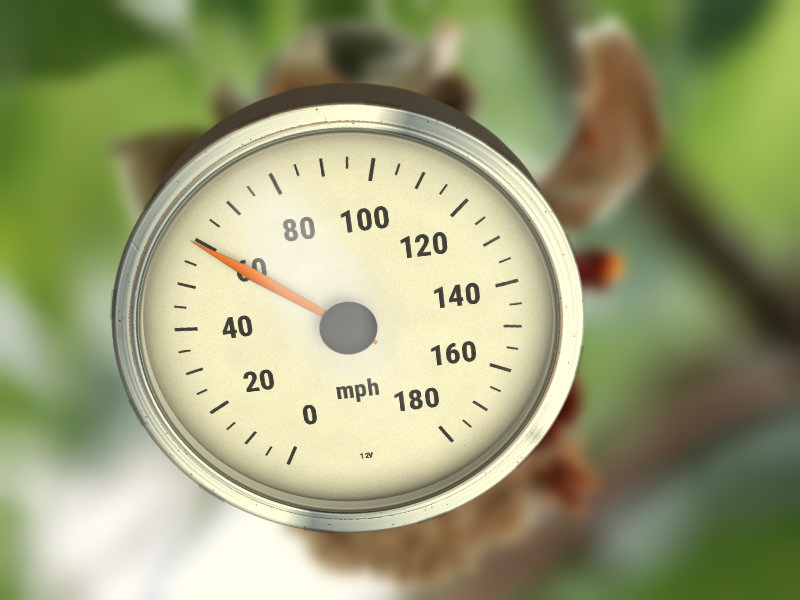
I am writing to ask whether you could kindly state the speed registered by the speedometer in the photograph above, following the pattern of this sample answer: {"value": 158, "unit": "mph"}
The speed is {"value": 60, "unit": "mph"}
